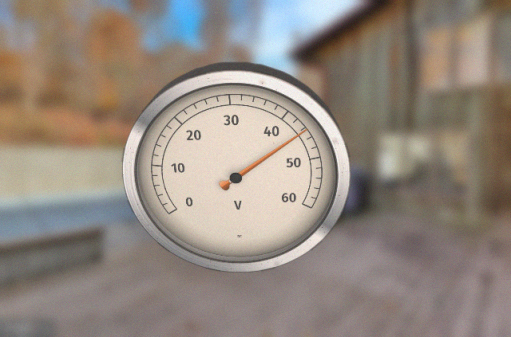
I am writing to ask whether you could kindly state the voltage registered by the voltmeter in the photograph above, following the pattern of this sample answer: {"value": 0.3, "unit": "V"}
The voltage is {"value": 44, "unit": "V"}
